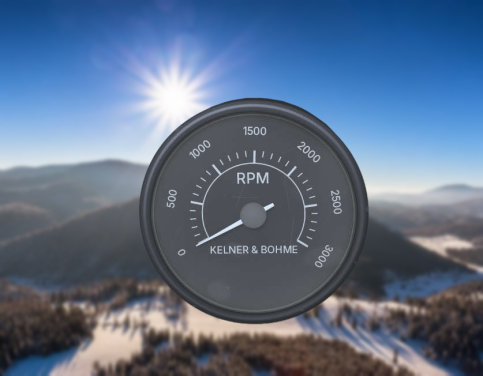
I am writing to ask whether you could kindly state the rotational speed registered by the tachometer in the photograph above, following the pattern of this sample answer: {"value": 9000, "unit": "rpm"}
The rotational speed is {"value": 0, "unit": "rpm"}
